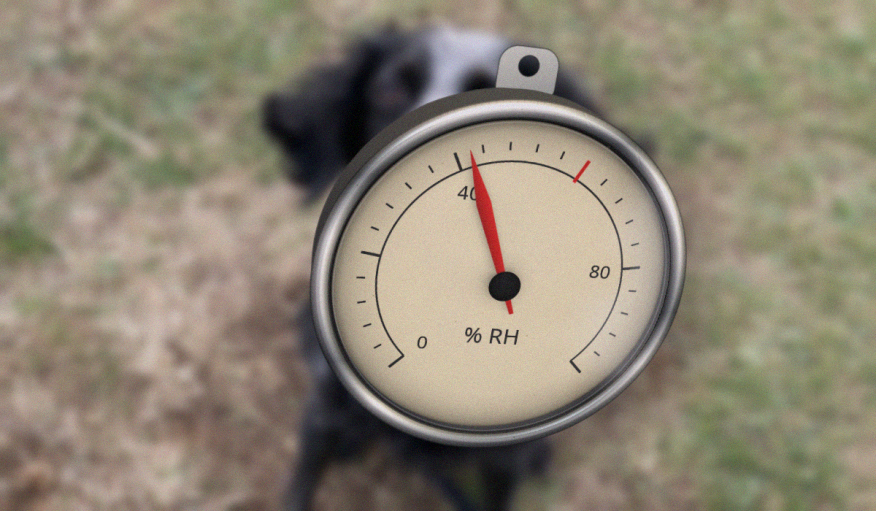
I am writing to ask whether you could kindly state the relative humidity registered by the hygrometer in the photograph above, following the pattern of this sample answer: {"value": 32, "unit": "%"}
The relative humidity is {"value": 42, "unit": "%"}
